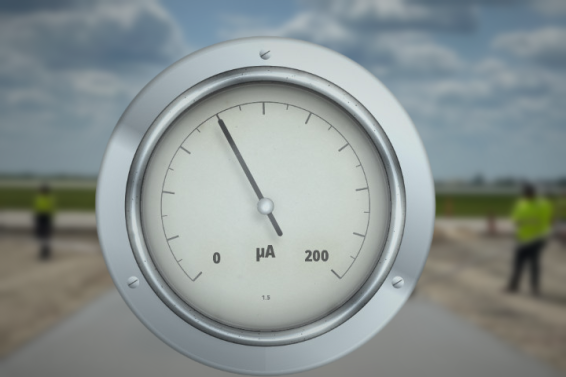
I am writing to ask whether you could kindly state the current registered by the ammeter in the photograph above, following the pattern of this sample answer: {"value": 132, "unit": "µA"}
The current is {"value": 80, "unit": "µA"}
